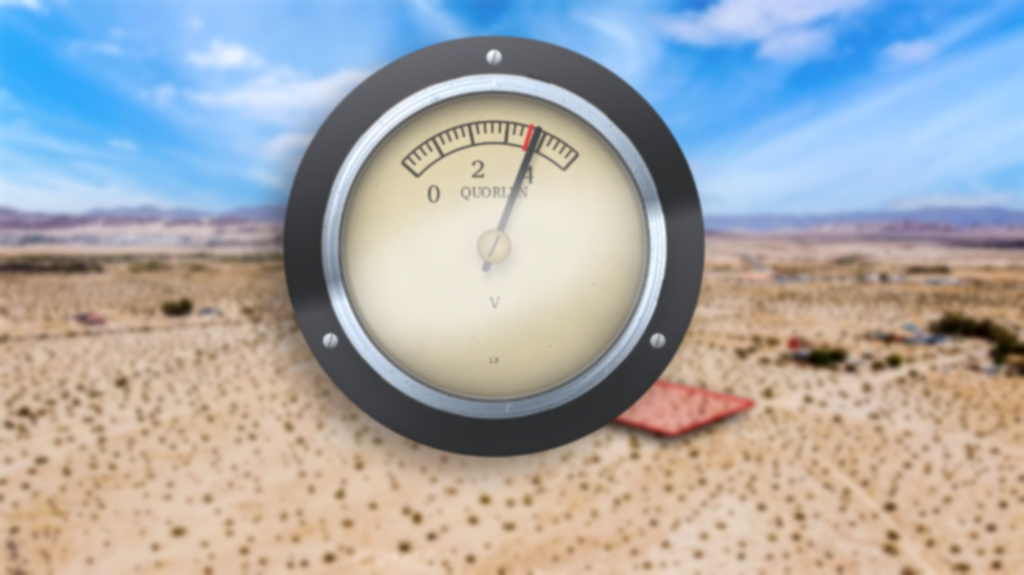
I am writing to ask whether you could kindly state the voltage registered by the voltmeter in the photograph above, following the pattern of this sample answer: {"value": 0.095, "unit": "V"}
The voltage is {"value": 3.8, "unit": "V"}
